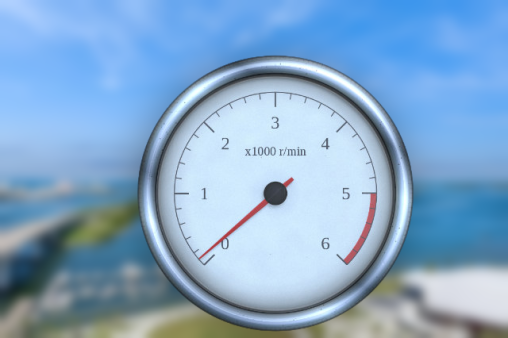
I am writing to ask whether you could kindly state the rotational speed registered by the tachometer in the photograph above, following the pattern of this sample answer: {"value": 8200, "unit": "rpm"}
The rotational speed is {"value": 100, "unit": "rpm"}
